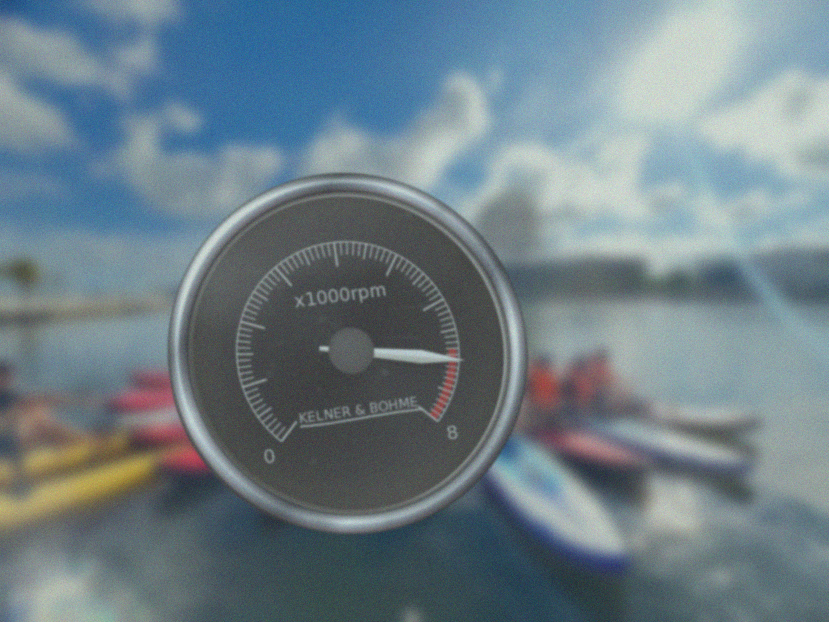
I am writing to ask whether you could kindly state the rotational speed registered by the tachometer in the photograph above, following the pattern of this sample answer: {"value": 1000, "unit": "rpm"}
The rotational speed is {"value": 7000, "unit": "rpm"}
